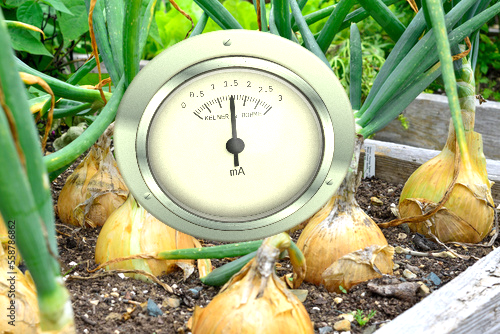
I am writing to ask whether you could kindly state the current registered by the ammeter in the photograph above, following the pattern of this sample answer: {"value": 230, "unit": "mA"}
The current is {"value": 1.5, "unit": "mA"}
